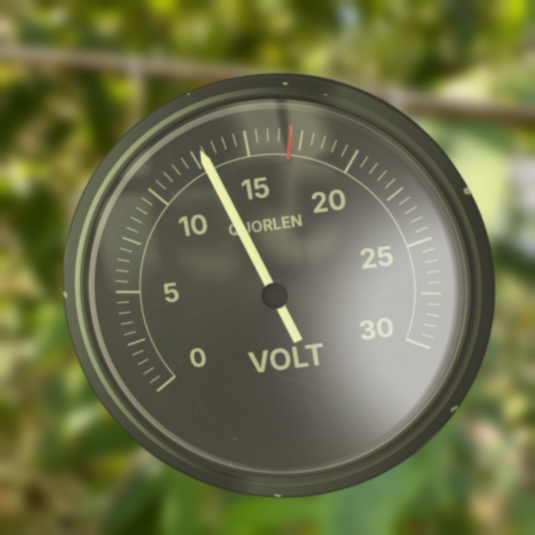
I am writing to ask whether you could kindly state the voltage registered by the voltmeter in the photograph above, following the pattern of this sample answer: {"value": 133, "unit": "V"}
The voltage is {"value": 13, "unit": "V"}
